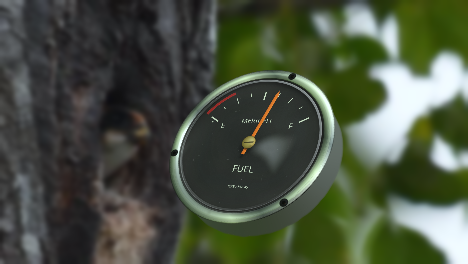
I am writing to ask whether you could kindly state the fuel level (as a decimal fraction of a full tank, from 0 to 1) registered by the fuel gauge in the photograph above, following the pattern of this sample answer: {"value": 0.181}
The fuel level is {"value": 0.625}
